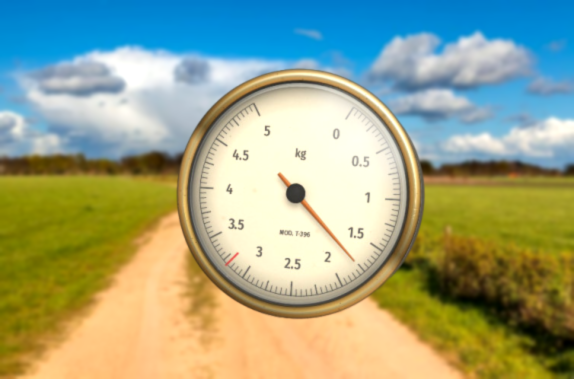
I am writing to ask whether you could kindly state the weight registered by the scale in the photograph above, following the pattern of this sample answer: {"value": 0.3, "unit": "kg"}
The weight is {"value": 1.75, "unit": "kg"}
